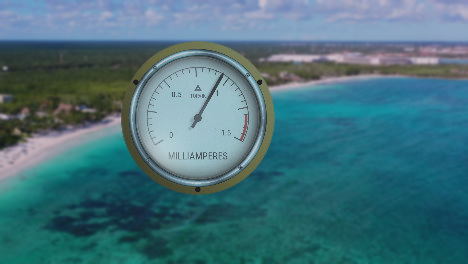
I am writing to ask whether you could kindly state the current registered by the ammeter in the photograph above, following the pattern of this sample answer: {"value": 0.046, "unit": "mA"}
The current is {"value": 0.95, "unit": "mA"}
